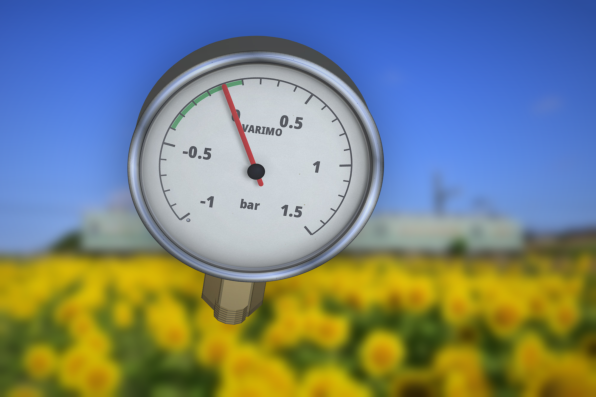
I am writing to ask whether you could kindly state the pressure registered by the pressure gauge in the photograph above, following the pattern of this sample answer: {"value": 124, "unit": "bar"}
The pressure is {"value": 0, "unit": "bar"}
